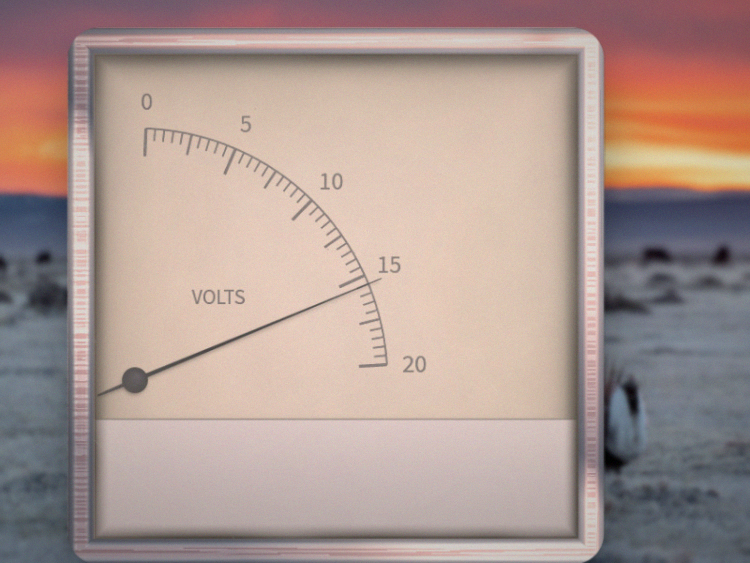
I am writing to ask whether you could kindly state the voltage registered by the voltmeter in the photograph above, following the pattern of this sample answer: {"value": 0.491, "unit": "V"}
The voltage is {"value": 15.5, "unit": "V"}
